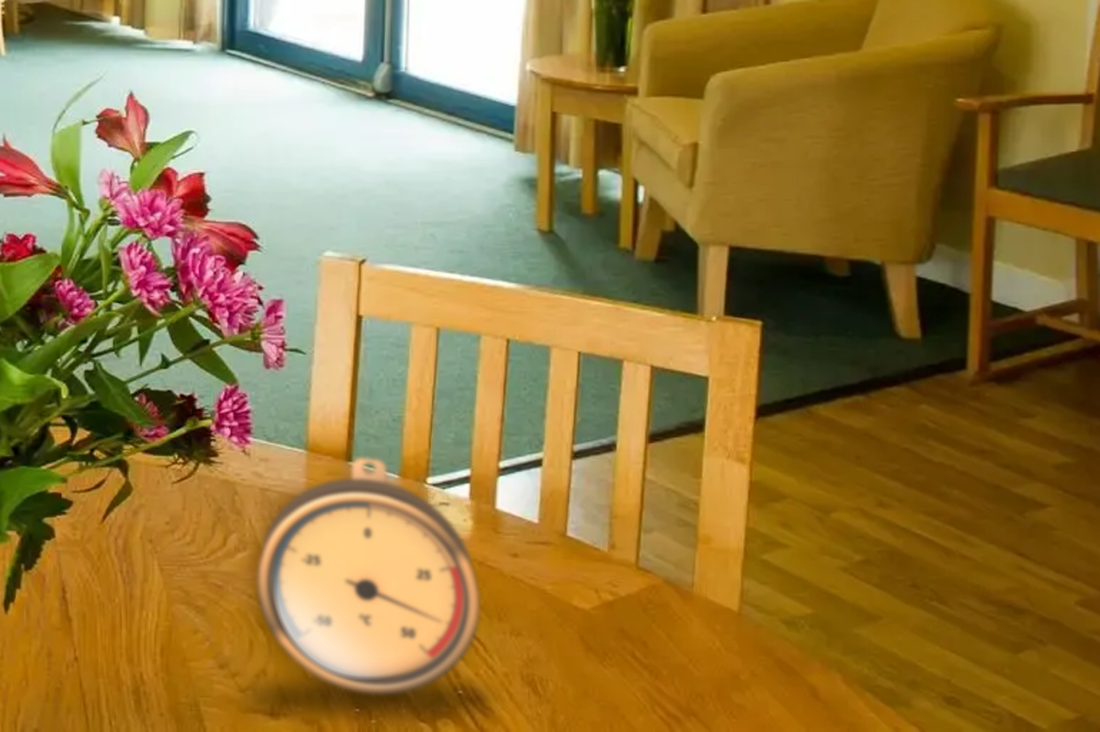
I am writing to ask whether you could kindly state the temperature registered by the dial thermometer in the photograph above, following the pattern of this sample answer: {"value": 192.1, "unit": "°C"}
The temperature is {"value": 40, "unit": "°C"}
